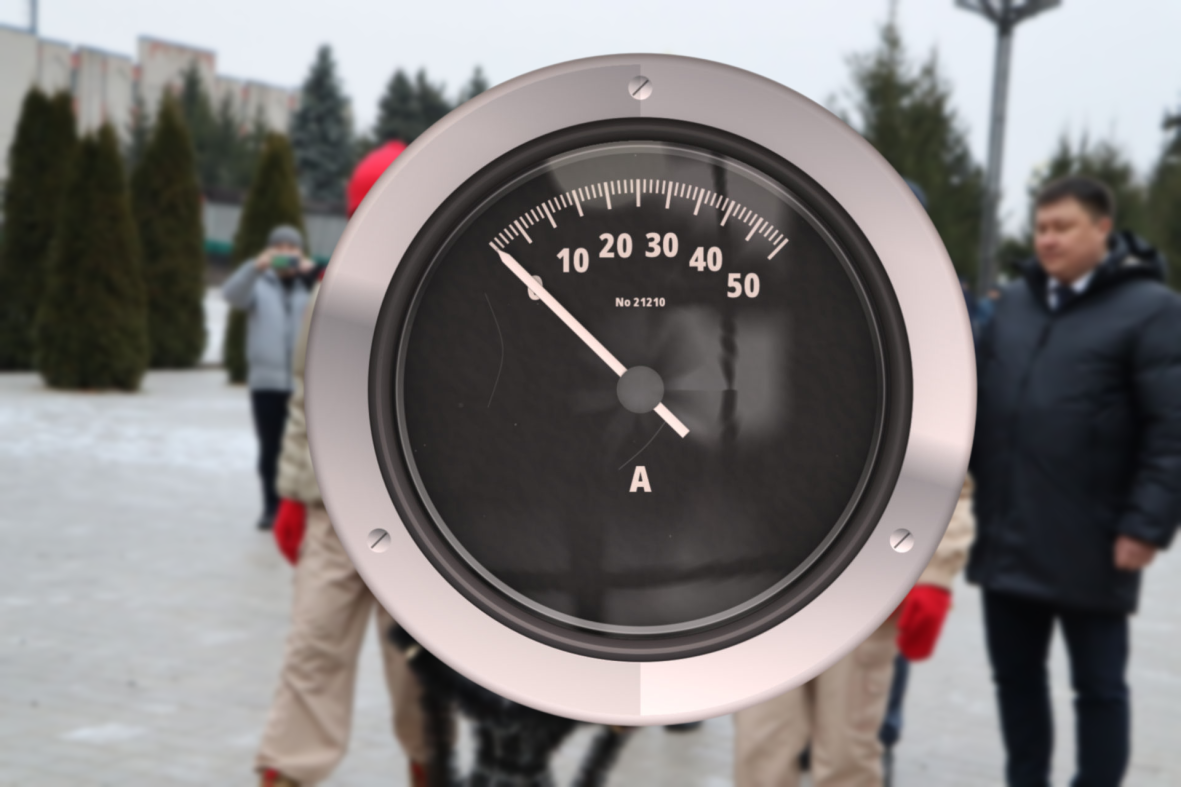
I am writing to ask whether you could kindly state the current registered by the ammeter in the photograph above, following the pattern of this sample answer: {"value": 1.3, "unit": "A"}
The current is {"value": 0, "unit": "A"}
